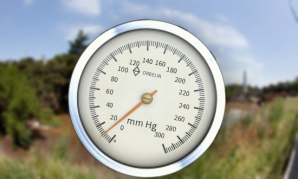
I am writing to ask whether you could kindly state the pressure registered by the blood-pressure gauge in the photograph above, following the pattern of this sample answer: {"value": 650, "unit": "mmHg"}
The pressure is {"value": 10, "unit": "mmHg"}
